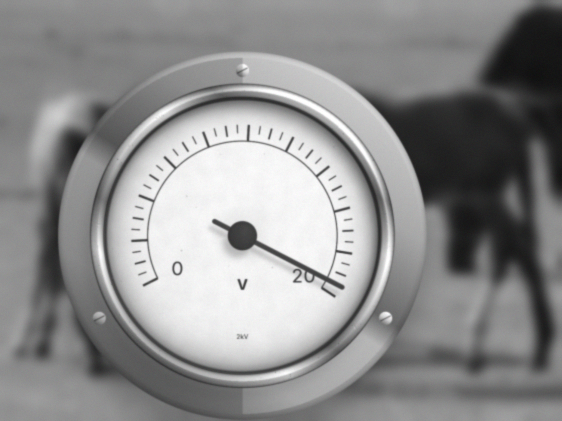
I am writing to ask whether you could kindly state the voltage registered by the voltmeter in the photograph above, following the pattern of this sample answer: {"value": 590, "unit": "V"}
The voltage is {"value": 19.5, "unit": "V"}
